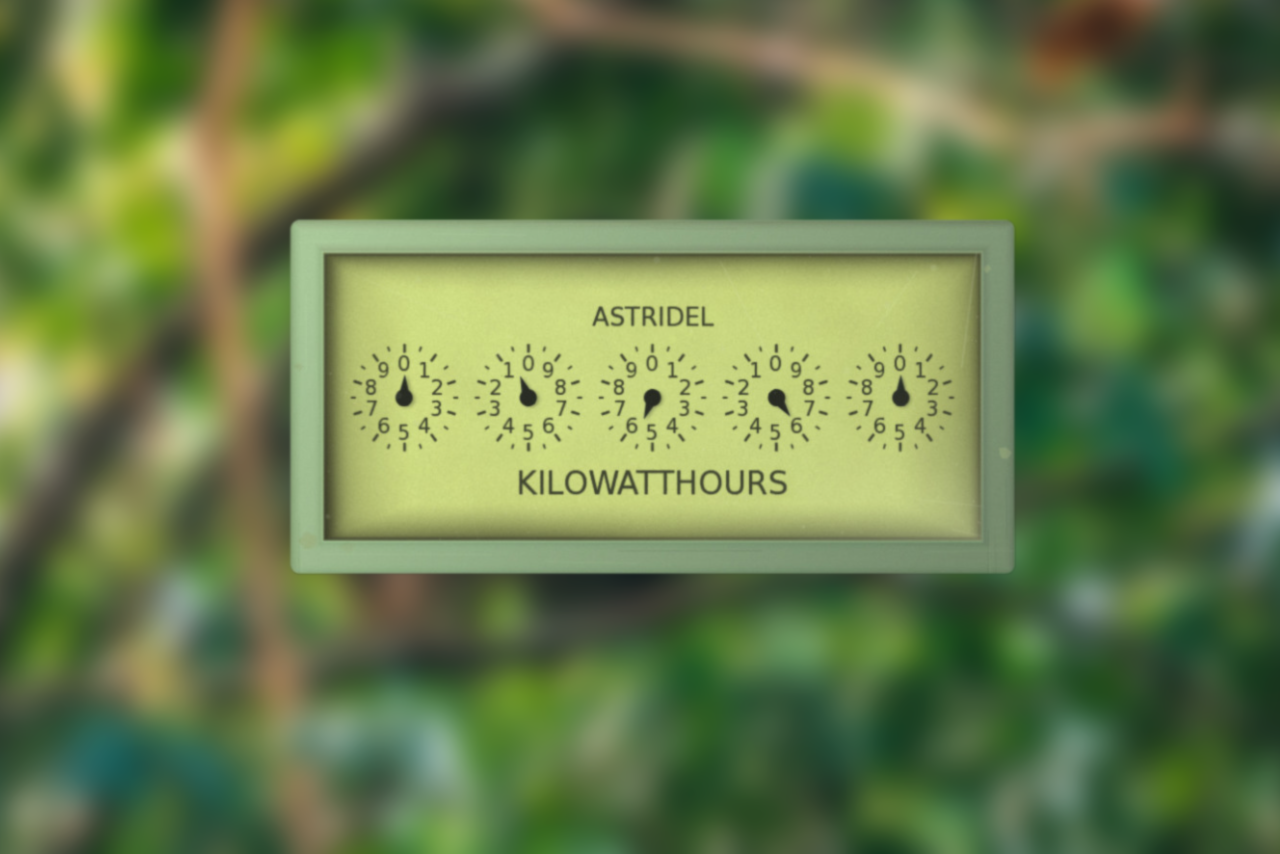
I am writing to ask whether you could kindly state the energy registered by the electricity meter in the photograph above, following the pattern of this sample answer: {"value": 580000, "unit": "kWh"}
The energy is {"value": 560, "unit": "kWh"}
